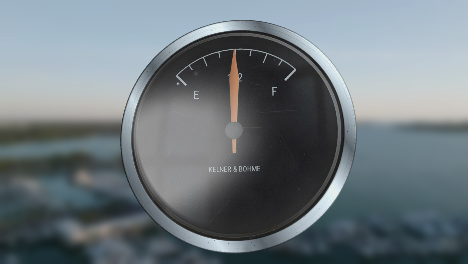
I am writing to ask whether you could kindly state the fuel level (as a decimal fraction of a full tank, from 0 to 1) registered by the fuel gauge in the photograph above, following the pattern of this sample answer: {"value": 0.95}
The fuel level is {"value": 0.5}
